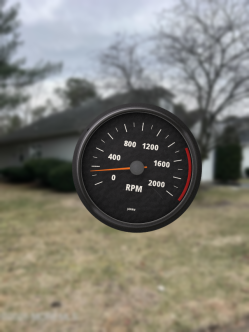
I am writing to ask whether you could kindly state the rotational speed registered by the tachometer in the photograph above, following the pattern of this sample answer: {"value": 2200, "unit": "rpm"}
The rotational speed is {"value": 150, "unit": "rpm"}
